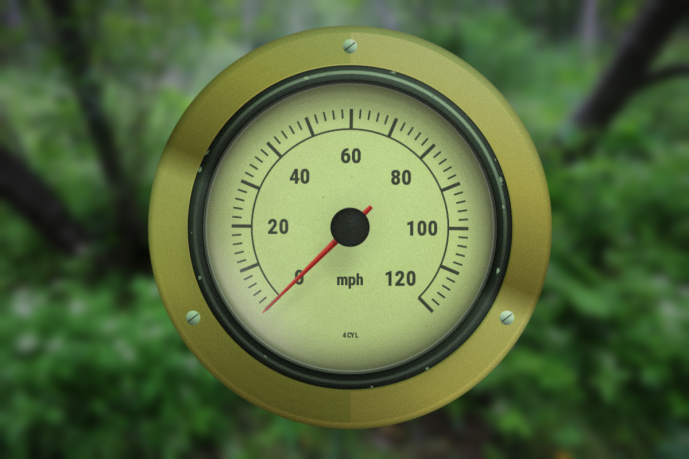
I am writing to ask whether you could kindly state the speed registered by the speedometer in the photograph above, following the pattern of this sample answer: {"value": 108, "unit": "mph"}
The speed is {"value": 0, "unit": "mph"}
